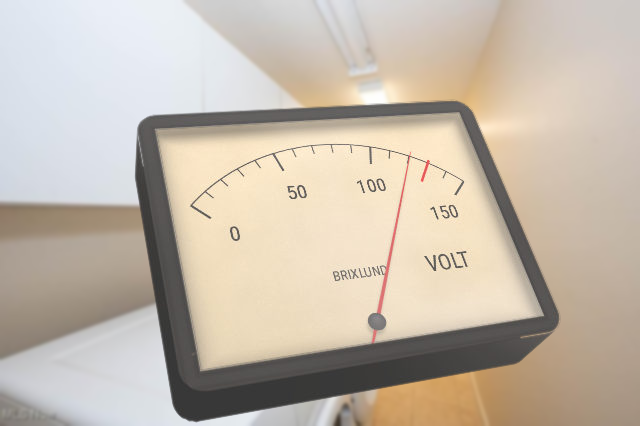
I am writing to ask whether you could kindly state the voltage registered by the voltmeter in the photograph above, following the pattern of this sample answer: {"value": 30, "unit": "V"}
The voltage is {"value": 120, "unit": "V"}
